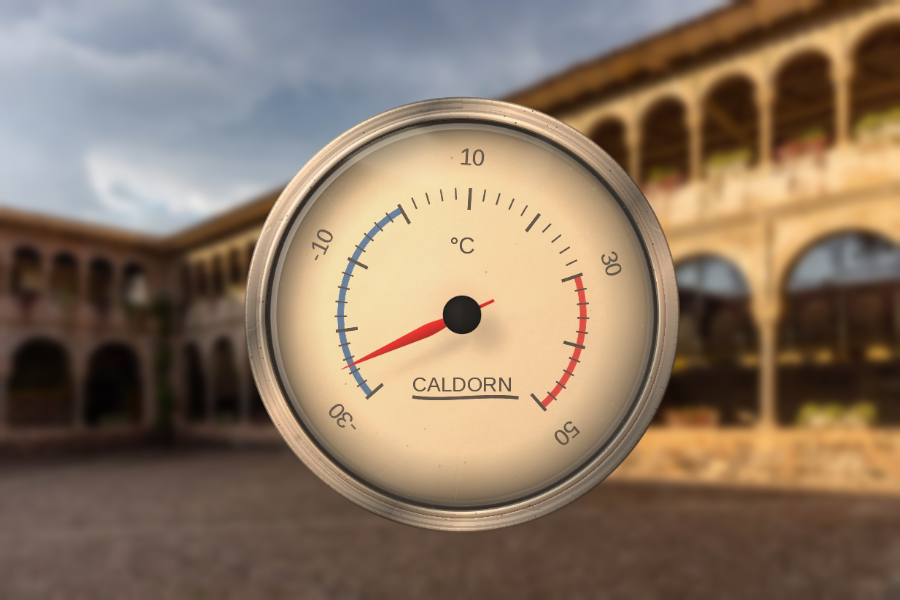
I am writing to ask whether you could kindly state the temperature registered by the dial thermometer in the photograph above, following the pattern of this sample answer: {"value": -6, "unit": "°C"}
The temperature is {"value": -25, "unit": "°C"}
